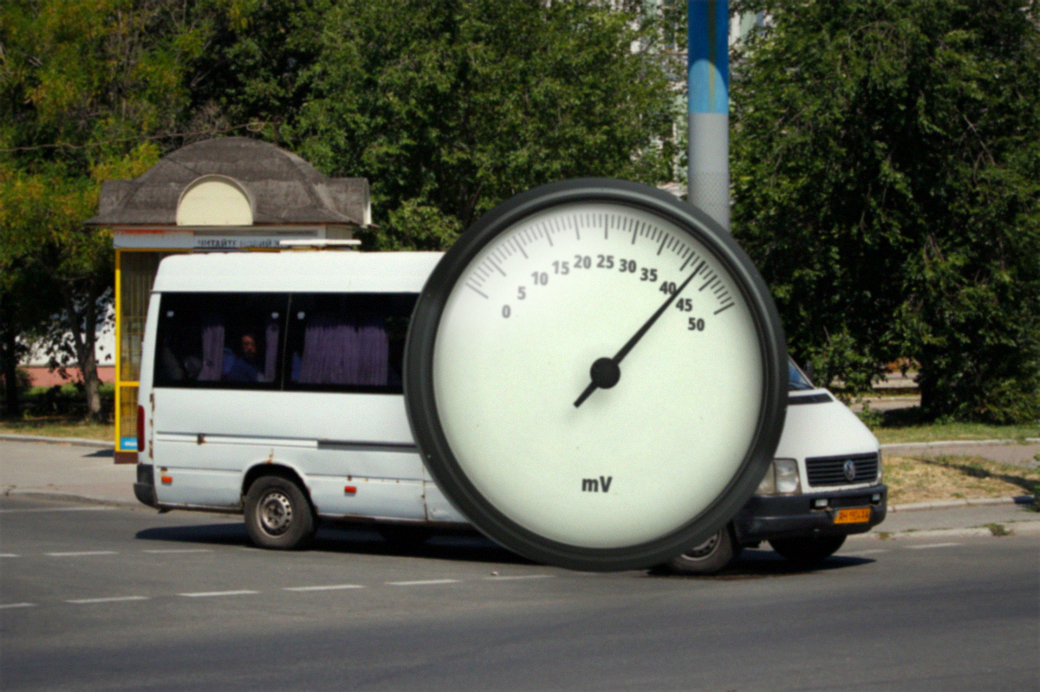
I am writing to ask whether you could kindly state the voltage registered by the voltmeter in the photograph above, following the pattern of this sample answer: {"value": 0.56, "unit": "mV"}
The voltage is {"value": 42, "unit": "mV"}
